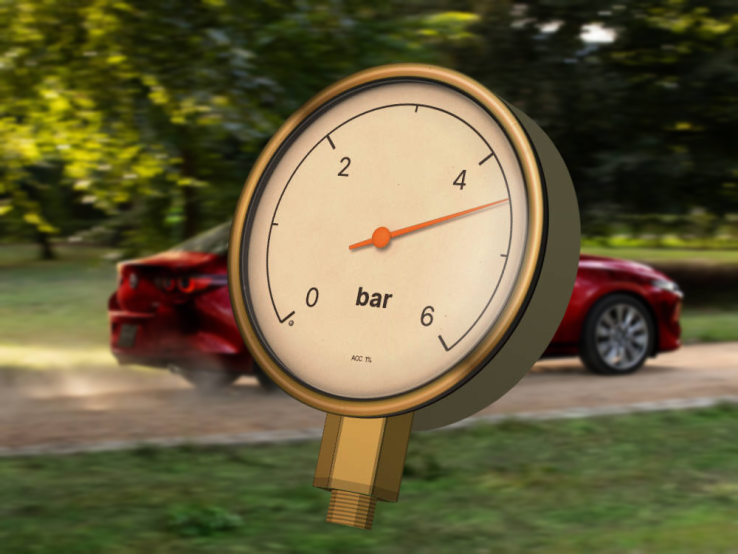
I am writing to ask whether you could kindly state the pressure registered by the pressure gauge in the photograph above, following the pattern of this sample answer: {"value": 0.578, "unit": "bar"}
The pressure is {"value": 4.5, "unit": "bar"}
